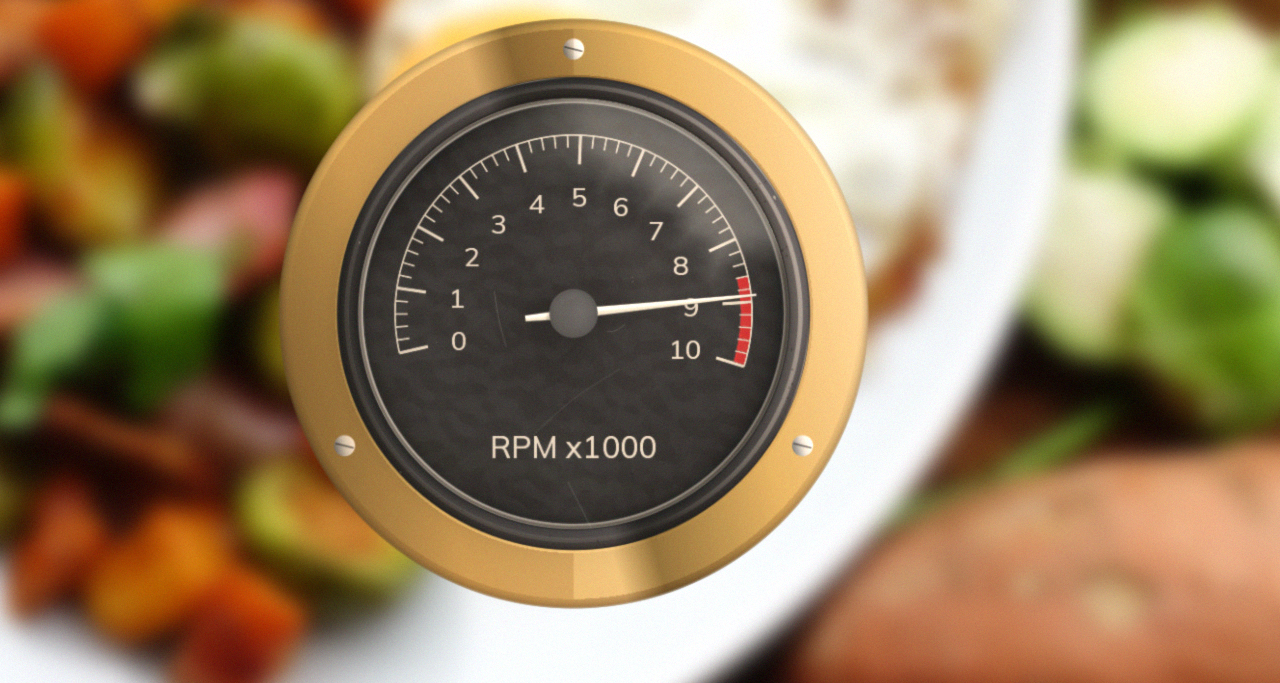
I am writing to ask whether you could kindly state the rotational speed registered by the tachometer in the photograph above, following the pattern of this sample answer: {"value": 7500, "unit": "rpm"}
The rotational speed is {"value": 8900, "unit": "rpm"}
